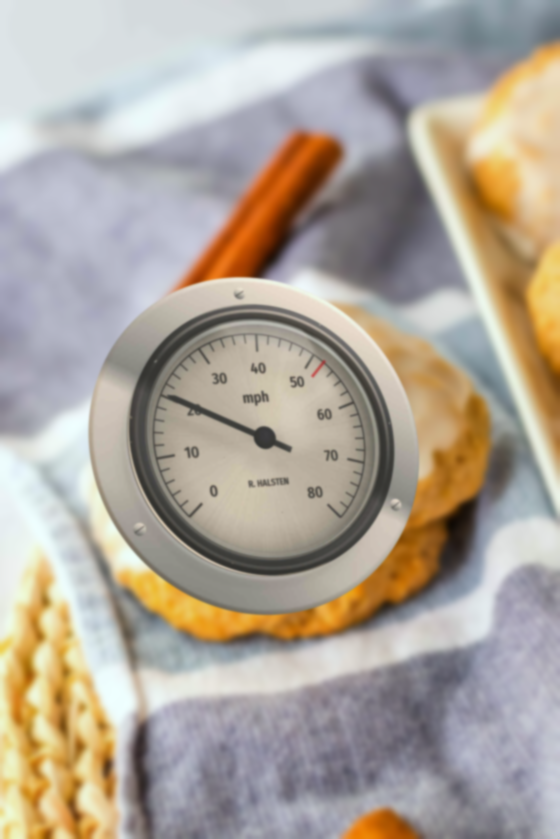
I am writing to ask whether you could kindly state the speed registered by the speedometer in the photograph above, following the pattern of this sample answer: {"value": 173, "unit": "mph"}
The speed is {"value": 20, "unit": "mph"}
